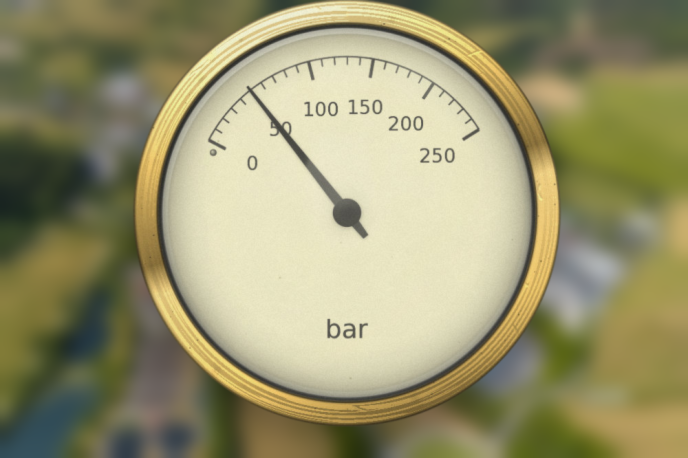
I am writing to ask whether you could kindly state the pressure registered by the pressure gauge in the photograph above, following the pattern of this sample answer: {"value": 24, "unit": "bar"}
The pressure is {"value": 50, "unit": "bar"}
